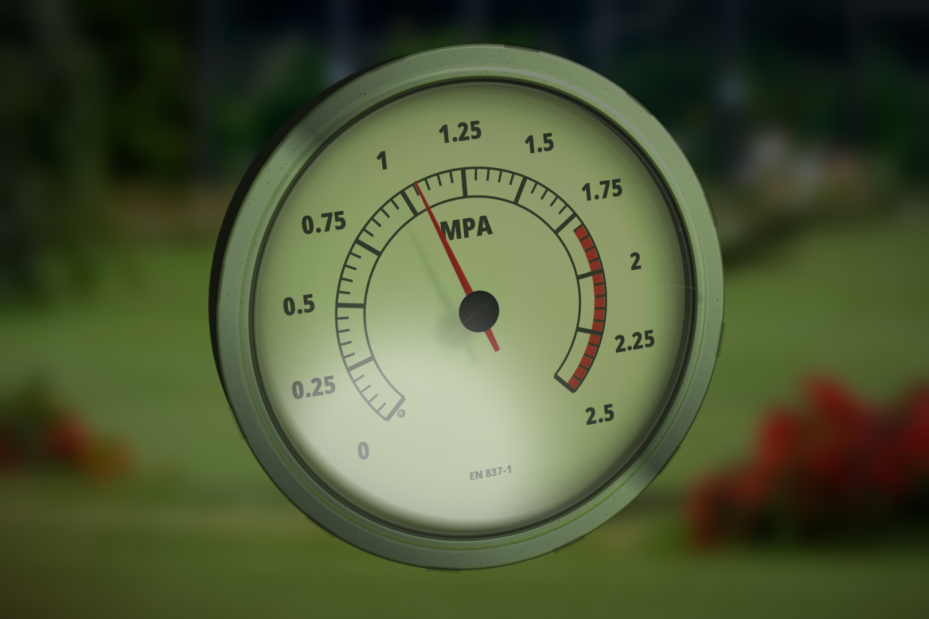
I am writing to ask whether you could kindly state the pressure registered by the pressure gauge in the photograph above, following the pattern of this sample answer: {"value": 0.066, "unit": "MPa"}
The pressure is {"value": 1.05, "unit": "MPa"}
